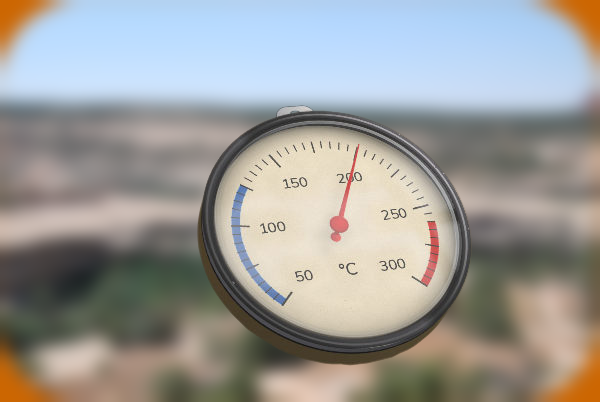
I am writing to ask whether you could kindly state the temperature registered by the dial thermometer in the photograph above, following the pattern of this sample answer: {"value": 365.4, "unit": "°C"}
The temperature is {"value": 200, "unit": "°C"}
